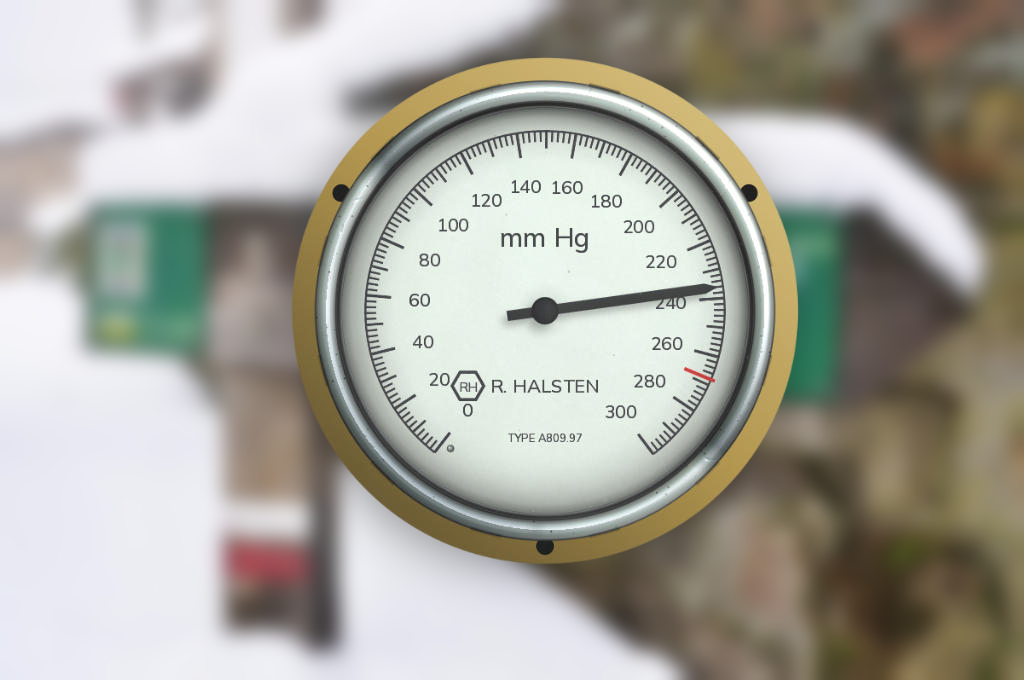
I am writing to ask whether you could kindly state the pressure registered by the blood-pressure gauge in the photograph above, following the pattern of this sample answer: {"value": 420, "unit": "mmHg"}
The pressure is {"value": 236, "unit": "mmHg"}
